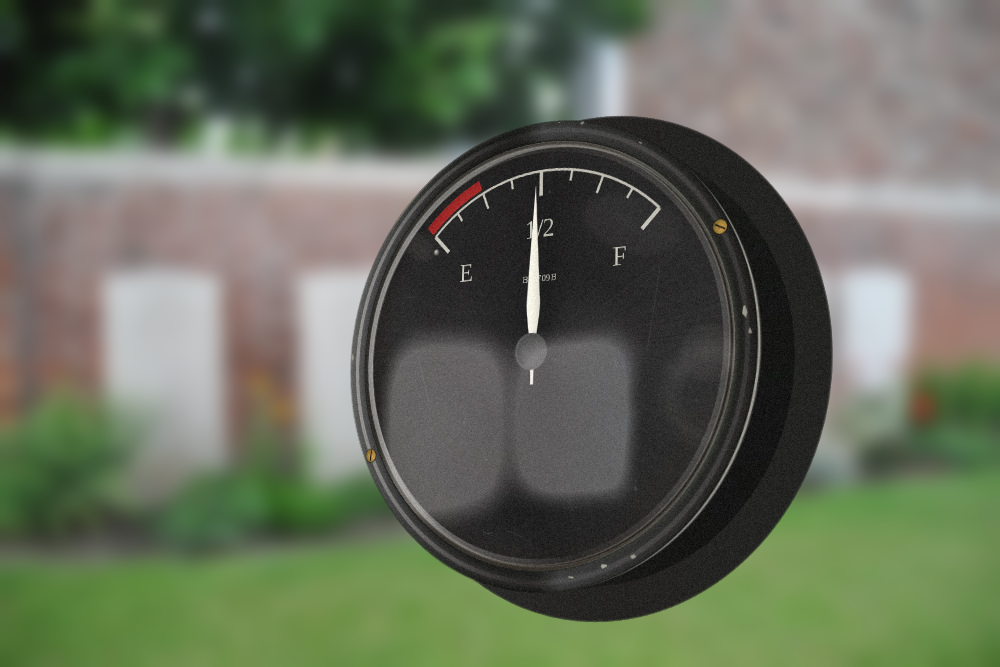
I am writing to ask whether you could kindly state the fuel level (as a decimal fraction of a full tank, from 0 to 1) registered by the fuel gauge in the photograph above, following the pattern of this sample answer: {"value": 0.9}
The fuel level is {"value": 0.5}
